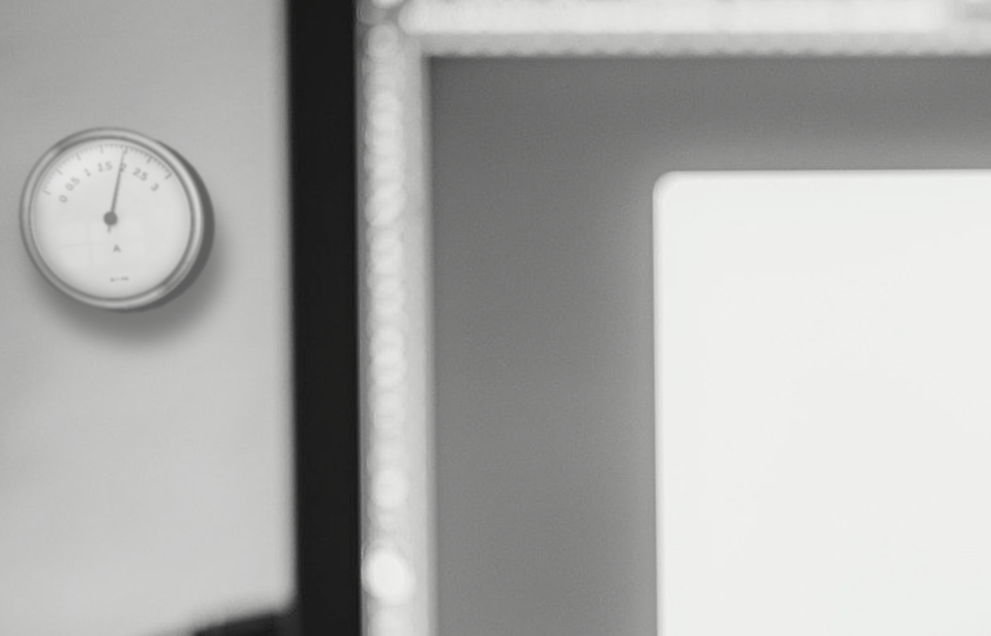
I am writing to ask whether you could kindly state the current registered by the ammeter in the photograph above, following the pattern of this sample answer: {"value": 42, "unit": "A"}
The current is {"value": 2, "unit": "A"}
